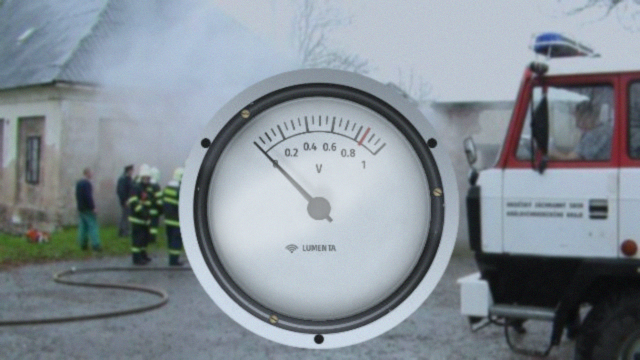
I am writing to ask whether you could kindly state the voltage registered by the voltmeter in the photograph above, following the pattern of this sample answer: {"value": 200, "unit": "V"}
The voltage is {"value": 0, "unit": "V"}
